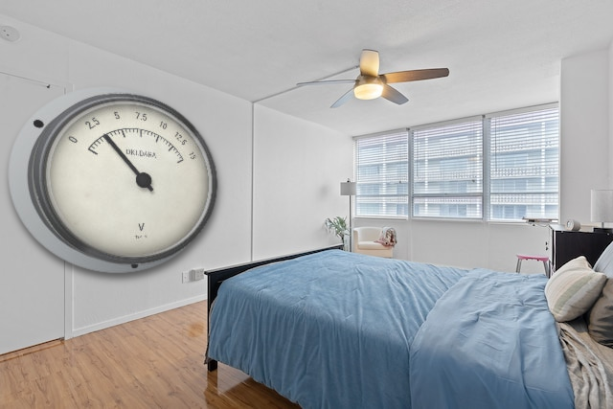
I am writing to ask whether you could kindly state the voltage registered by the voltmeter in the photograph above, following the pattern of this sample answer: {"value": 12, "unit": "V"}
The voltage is {"value": 2.5, "unit": "V"}
